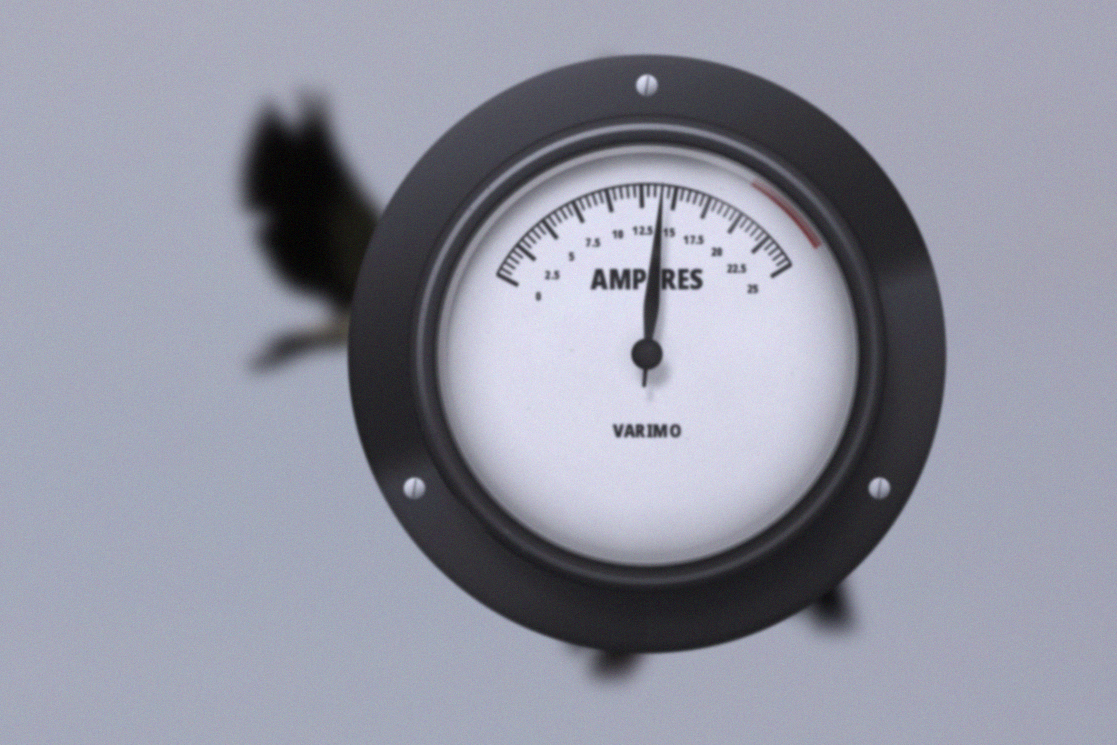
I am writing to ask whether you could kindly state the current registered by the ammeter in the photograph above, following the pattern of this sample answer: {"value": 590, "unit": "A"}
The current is {"value": 14, "unit": "A"}
